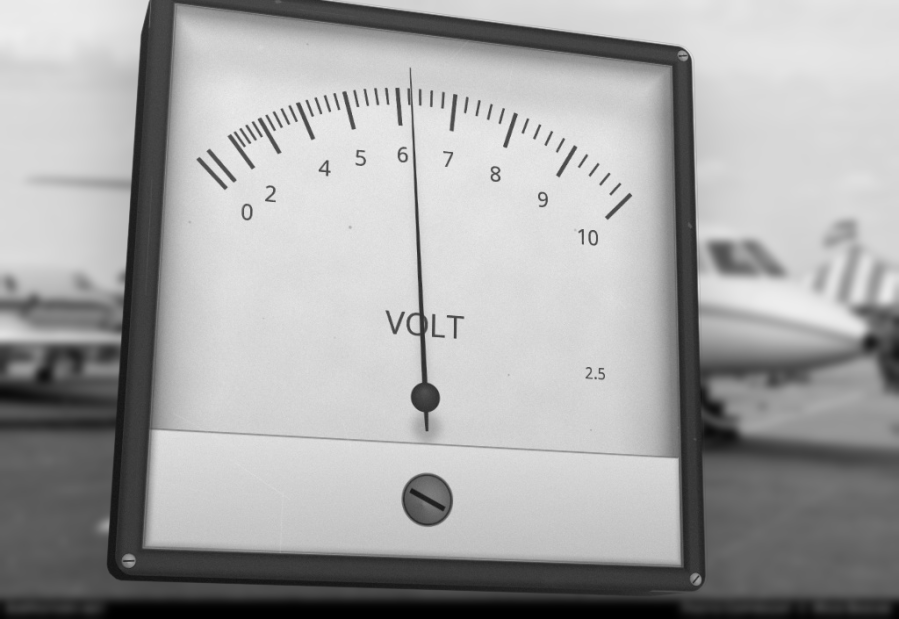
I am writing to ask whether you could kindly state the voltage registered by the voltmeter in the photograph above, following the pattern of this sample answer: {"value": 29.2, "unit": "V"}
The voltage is {"value": 6.2, "unit": "V"}
